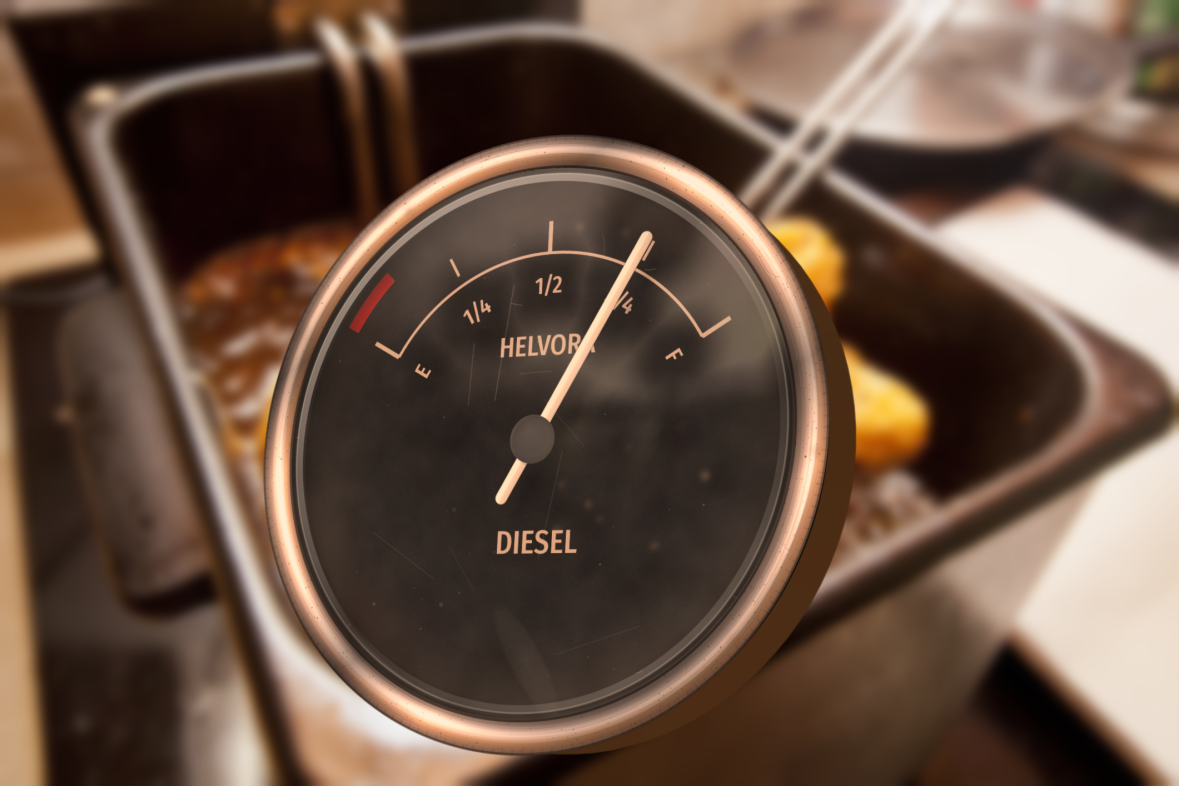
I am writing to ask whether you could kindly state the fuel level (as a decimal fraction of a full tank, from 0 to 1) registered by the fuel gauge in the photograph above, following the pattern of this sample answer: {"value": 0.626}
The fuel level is {"value": 0.75}
